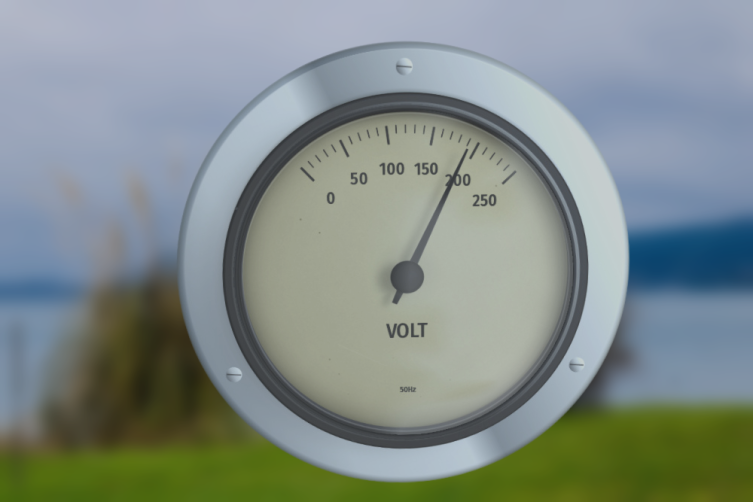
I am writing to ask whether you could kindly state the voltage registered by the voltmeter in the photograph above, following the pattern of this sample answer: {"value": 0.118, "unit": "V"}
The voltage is {"value": 190, "unit": "V"}
